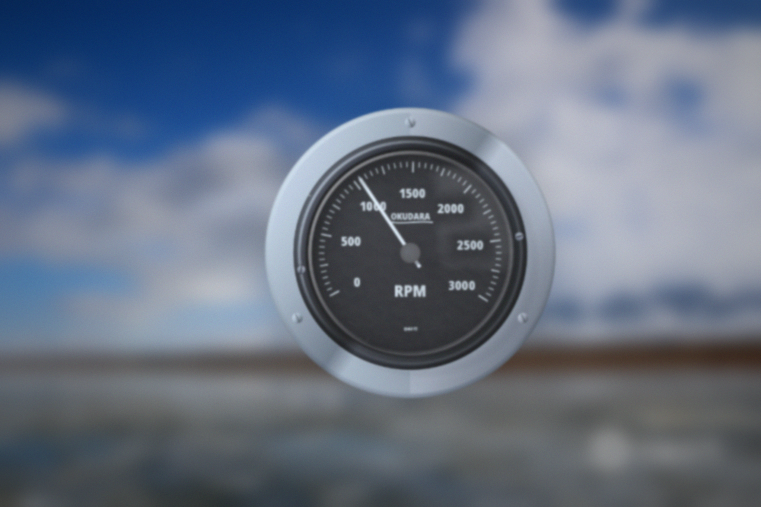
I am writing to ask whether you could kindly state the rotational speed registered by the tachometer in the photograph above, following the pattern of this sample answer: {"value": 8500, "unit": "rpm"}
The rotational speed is {"value": 1050, "unit": "rpm"}
